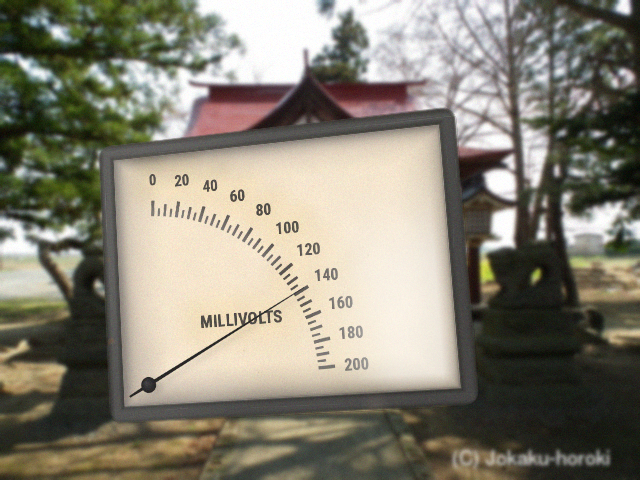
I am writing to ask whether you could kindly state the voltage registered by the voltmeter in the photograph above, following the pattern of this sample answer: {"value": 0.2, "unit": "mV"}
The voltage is {"value": 140, "unit": "mV"}
